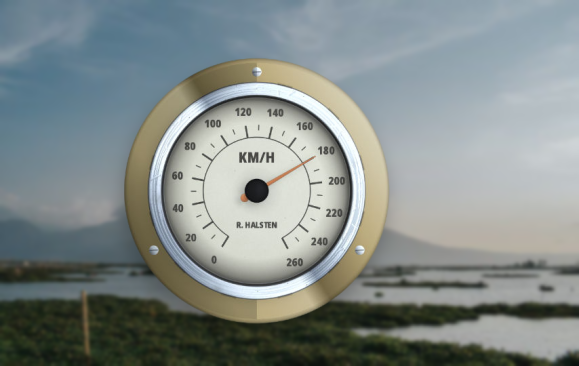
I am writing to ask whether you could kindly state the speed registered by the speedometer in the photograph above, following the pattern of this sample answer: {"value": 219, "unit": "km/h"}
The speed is {"value": 180, "unit": "km/h"}
